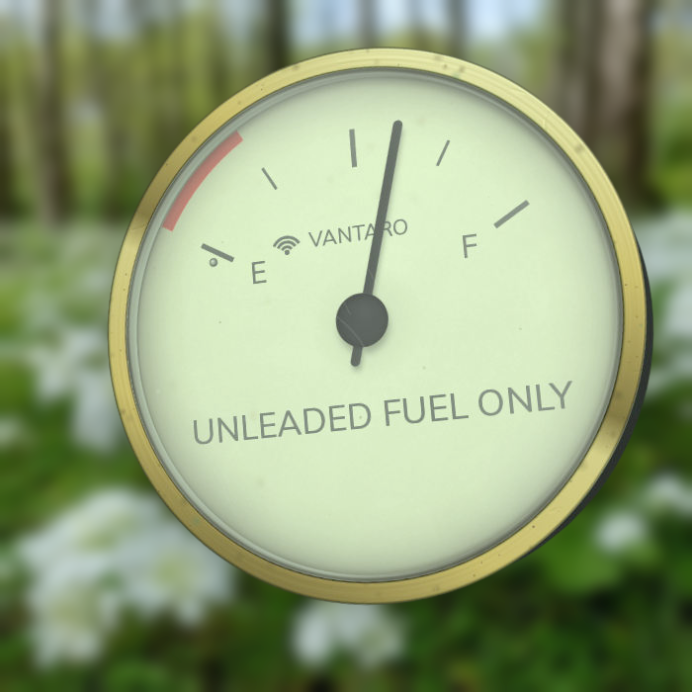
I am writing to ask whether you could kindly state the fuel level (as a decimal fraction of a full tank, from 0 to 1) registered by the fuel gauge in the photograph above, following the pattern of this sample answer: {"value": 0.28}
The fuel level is {"value": 0.625}
